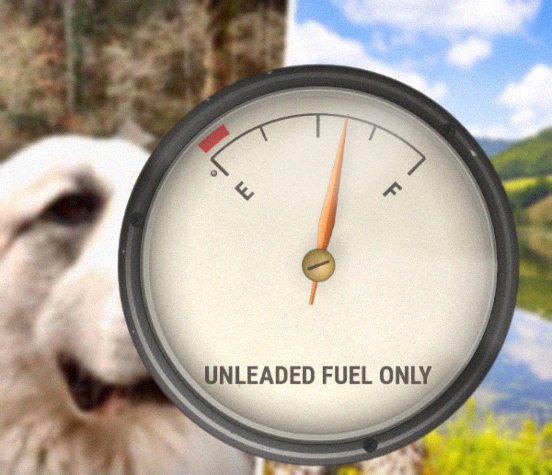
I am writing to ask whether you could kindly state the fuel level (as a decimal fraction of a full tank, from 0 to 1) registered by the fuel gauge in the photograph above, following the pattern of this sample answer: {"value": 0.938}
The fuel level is {"value": 0.625}
